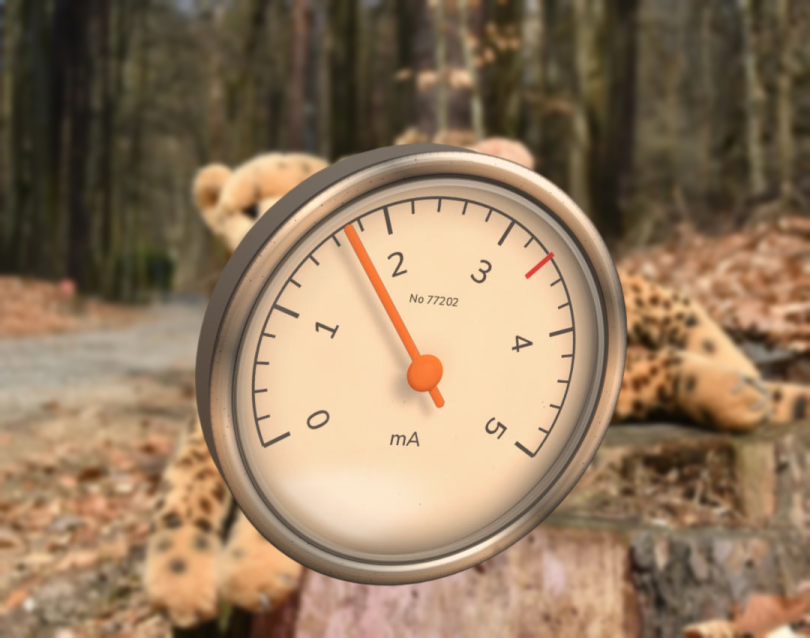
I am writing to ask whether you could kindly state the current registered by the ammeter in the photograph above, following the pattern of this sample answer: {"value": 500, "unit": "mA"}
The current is {"value": 1.7, "unit": "mA"}
